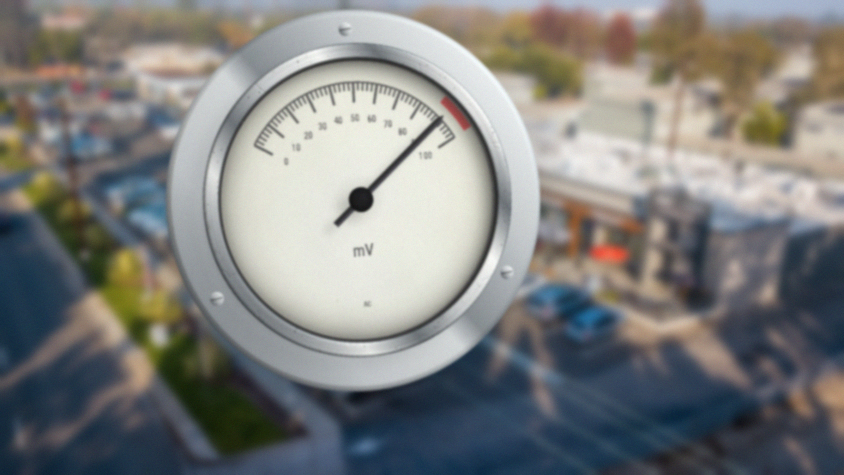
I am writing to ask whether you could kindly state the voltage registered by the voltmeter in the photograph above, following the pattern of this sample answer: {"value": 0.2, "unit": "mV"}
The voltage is {"value": 90, "unit": "mV"}
